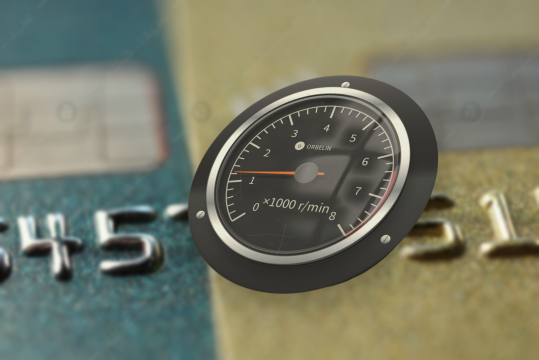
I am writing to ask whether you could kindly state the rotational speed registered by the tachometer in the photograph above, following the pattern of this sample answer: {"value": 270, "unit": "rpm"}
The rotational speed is {"value": 1200, "unit": "rpm"}
